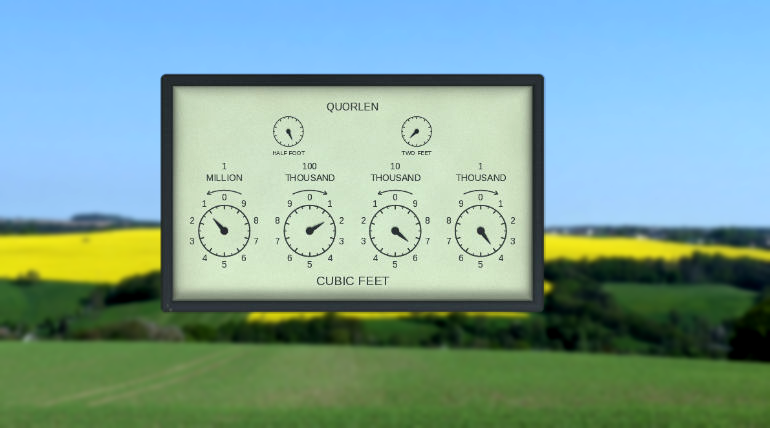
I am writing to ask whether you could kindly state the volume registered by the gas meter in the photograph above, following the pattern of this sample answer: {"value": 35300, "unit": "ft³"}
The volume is {"value": 116400, "unit": "ft³"}
